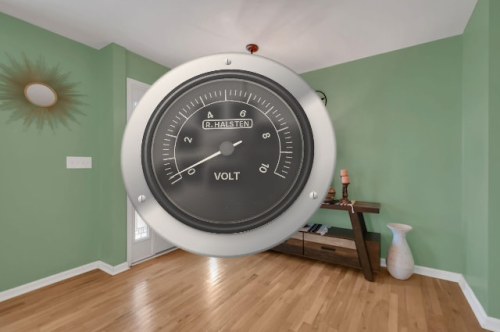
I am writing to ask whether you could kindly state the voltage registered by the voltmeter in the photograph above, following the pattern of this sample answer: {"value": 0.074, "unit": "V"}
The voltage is {"value": 0.2, "unit": "V"}
